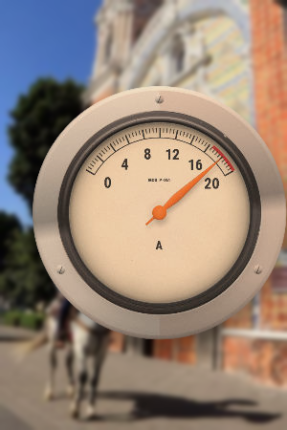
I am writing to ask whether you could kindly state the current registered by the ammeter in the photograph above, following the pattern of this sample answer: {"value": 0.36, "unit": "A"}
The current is {"value": 18, "unit": "A"}
